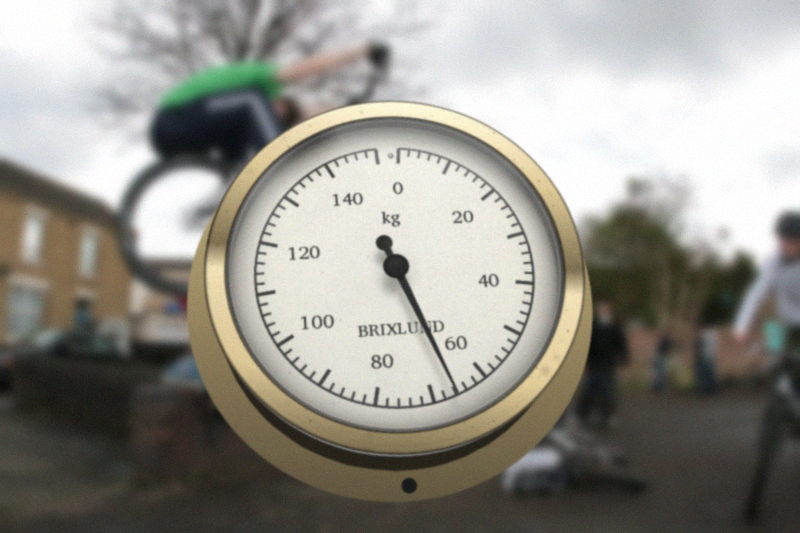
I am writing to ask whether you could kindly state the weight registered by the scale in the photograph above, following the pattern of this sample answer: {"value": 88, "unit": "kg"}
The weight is {"value": 66, "unit": "kg"}
